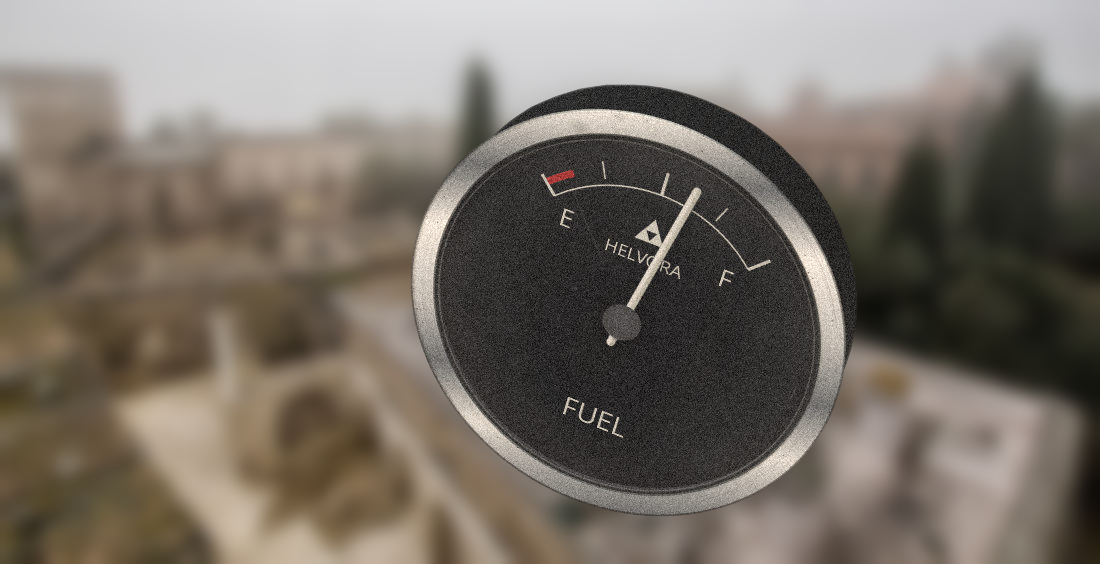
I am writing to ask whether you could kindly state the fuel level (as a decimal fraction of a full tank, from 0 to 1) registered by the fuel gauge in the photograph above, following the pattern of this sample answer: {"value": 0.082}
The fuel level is {"value": 0.625}
